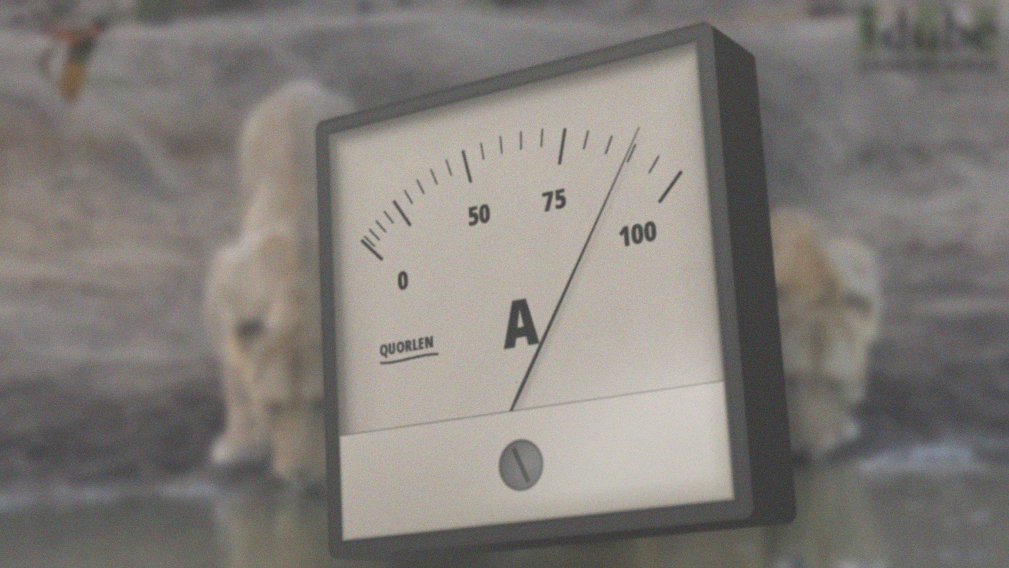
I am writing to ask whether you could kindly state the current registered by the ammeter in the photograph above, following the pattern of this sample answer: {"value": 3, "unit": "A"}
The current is {"value": 90, "unit": "A"}
